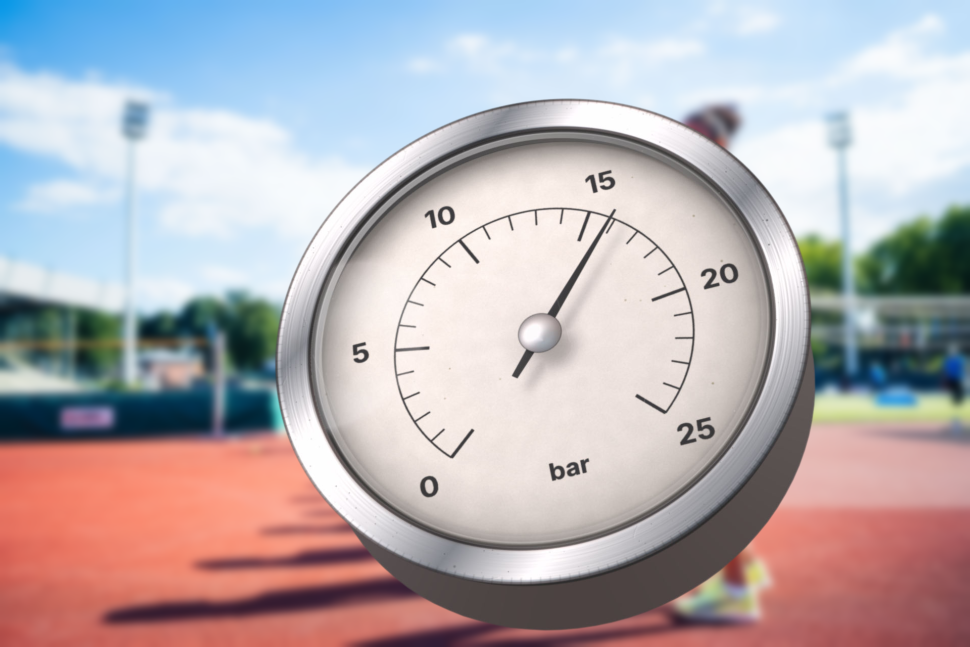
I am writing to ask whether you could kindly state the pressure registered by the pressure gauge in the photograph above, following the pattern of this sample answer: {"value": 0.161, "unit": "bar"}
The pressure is {"value": 16, "unit": "bar"}
